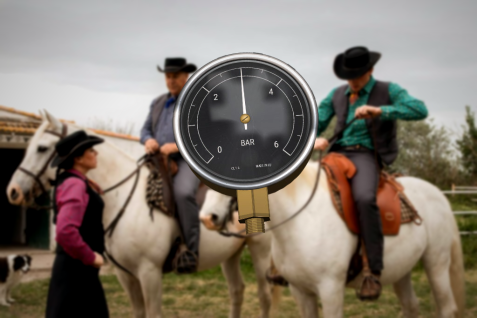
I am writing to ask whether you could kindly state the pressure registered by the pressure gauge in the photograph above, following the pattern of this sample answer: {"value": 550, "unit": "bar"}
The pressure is {"value": 3, "unit": "bar"}
